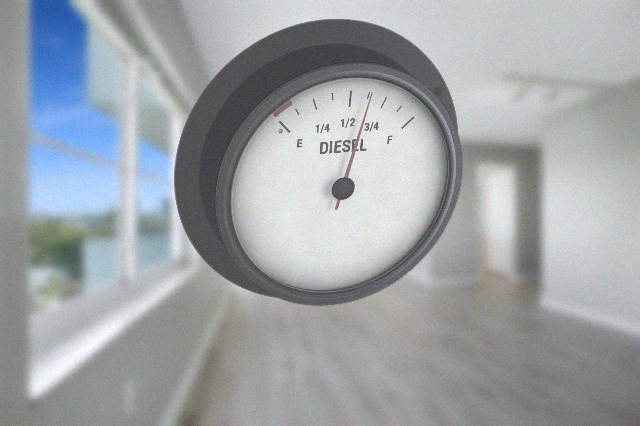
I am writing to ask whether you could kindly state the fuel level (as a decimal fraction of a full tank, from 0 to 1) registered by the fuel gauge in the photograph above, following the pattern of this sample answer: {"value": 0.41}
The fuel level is {"value": 0.625}
